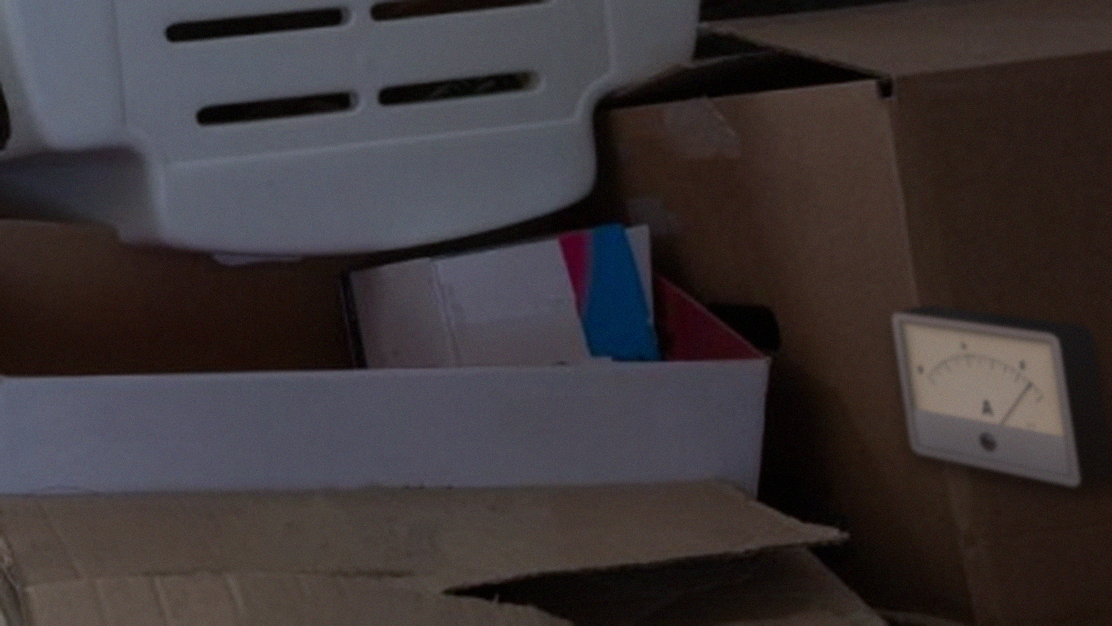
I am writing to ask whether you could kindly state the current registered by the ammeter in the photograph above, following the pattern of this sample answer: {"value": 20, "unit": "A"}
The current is {"value": 9, "unit": "A"}
